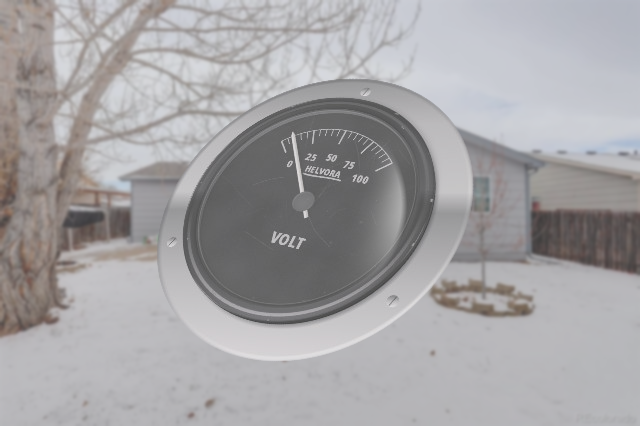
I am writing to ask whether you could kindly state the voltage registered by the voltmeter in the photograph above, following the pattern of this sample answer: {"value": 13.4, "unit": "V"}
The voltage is {"value": 10, "unit": "V"}
